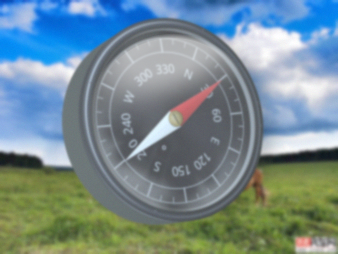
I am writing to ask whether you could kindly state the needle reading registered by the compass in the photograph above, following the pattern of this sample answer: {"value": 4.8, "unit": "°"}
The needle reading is {"value": 30, "unit": "°"}
